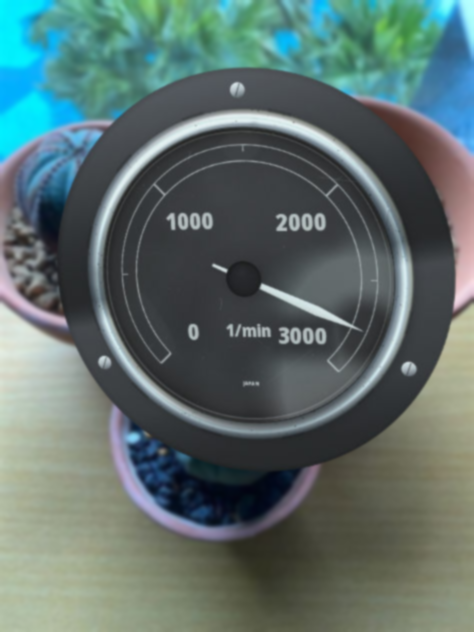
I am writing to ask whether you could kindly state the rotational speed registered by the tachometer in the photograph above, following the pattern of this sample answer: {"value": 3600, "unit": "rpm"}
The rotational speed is {"value": 2750, "unit": "rpm"}
